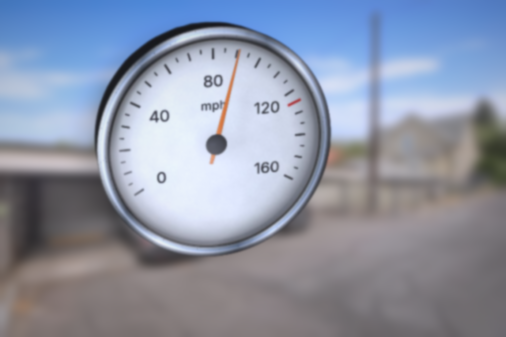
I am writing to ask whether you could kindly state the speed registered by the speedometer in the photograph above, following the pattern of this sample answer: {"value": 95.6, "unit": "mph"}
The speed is {"value": 90, "unit": "mph"}
